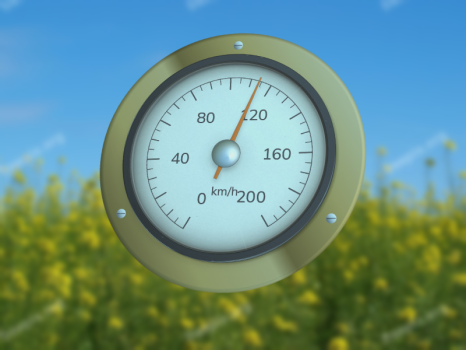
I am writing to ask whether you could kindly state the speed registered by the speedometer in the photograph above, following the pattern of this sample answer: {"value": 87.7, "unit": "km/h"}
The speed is {"value": 115, "unit": "km/h"}
